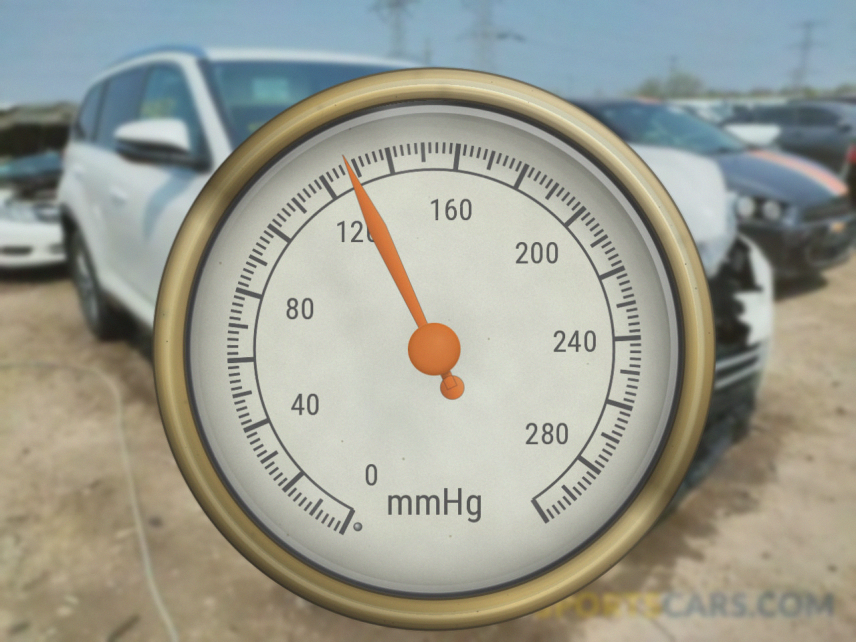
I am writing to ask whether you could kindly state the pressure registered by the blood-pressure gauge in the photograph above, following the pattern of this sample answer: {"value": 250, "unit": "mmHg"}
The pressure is {"value": 128, "unit": "mmHg"}
